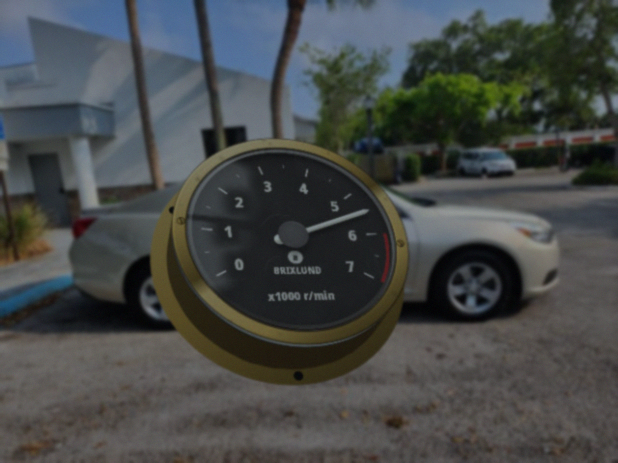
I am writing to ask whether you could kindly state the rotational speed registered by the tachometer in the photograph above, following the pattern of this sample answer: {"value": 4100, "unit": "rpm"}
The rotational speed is {"value": 5500, "unit": "rpm"}
